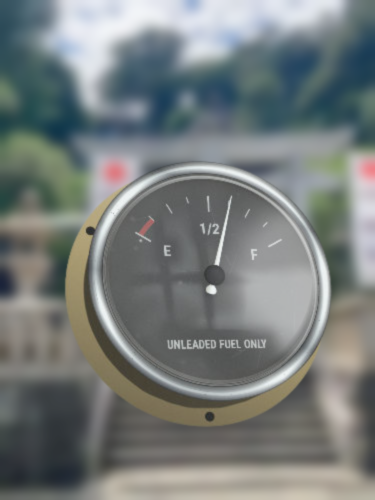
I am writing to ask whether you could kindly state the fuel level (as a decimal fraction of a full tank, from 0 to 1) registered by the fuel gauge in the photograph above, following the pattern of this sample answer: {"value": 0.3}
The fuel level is {"value": 0.625}
